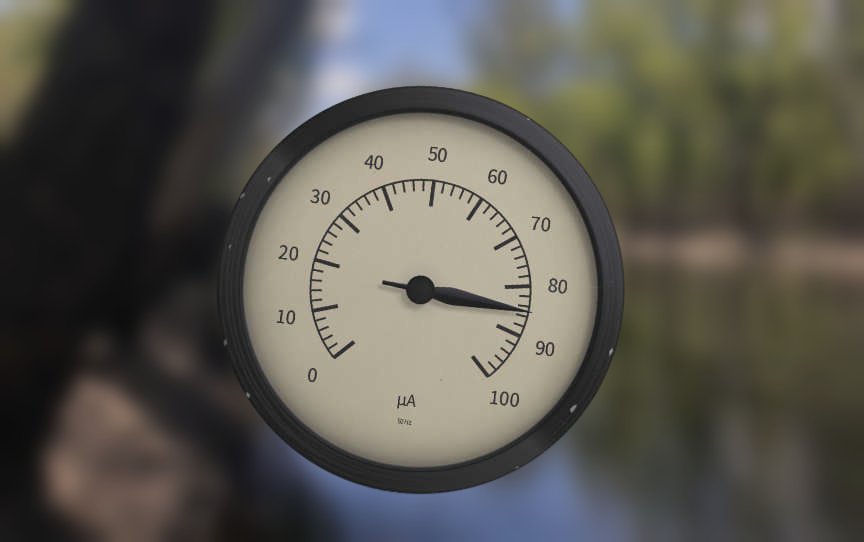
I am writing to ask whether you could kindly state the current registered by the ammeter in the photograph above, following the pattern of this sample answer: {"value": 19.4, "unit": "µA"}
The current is {"value": 85, "unit": "µA"}
